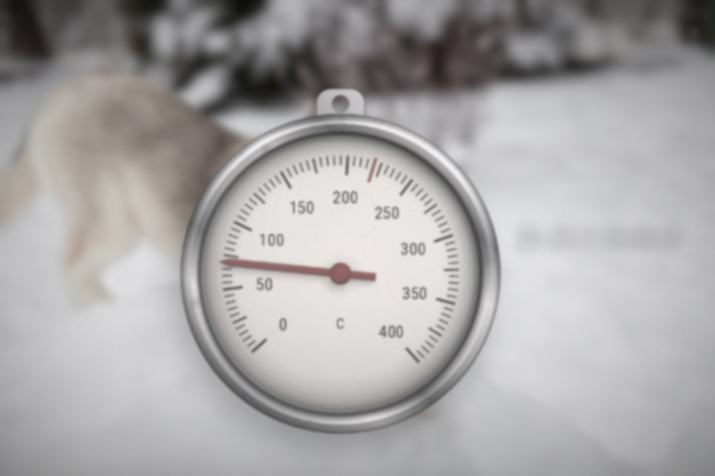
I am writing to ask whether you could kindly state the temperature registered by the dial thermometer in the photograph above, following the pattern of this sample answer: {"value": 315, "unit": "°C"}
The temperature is {"value": 70, "unit": "°C"}
